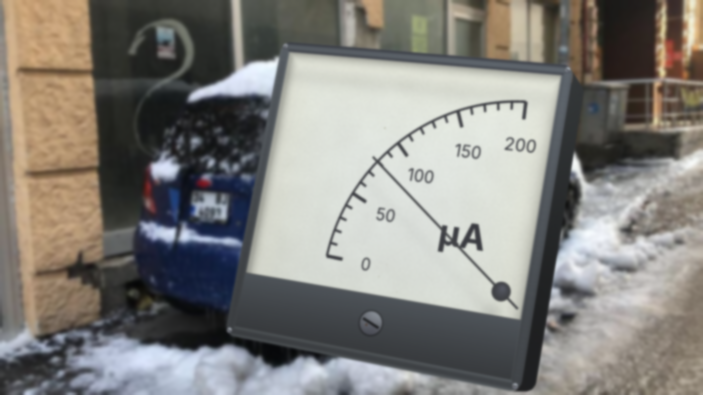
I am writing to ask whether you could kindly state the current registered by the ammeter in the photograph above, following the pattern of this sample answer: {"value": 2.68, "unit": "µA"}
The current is {"value": 80, "unit": "µA"}
